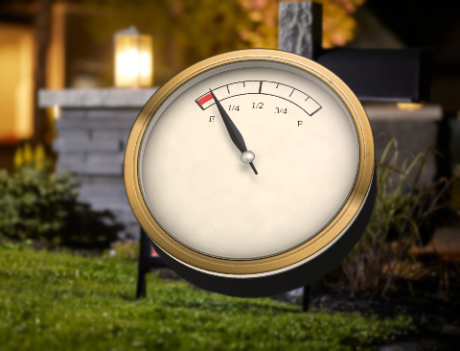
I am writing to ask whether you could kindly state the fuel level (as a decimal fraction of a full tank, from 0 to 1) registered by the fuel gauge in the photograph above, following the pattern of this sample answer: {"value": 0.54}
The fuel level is {"value": 0.125}
